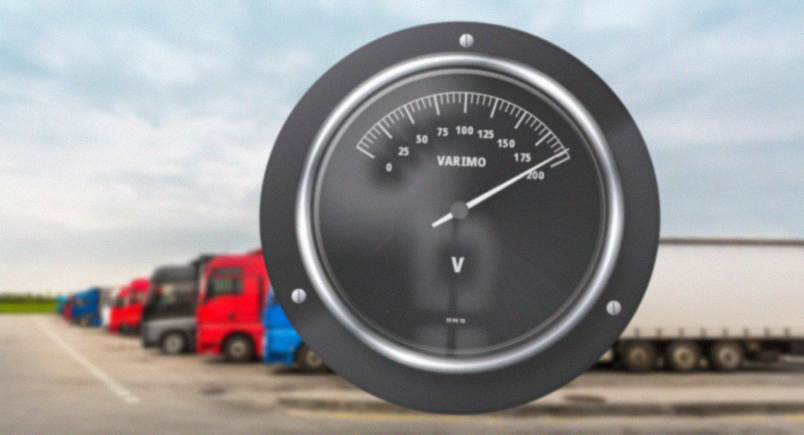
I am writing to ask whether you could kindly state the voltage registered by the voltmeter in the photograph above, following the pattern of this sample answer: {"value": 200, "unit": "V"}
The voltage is {"value": 195, "unit": "V"}
